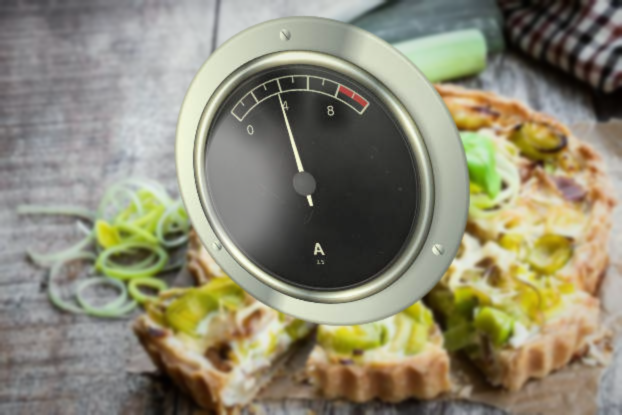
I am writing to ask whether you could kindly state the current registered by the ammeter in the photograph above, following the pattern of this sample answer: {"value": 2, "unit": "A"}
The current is {"value": 4, "unit": "A"}
